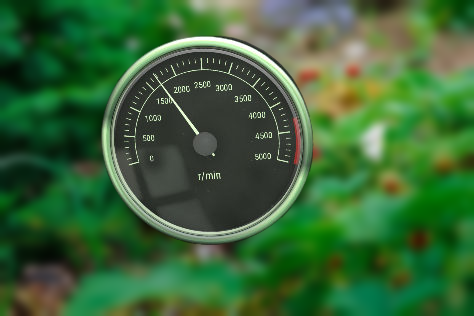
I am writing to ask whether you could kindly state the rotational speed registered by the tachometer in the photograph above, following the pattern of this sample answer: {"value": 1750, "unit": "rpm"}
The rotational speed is {"value": 1700, "unit": "rpm"}
